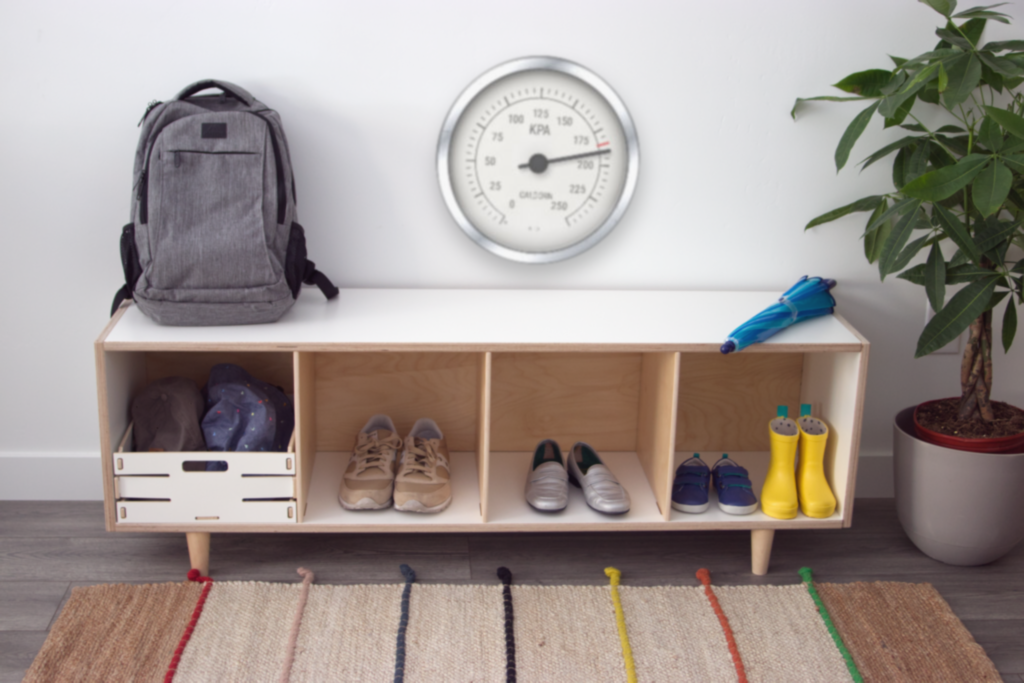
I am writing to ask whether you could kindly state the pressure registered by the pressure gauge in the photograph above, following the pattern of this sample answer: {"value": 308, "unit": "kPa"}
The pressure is {"value": 190, "unit": "kPa"}
